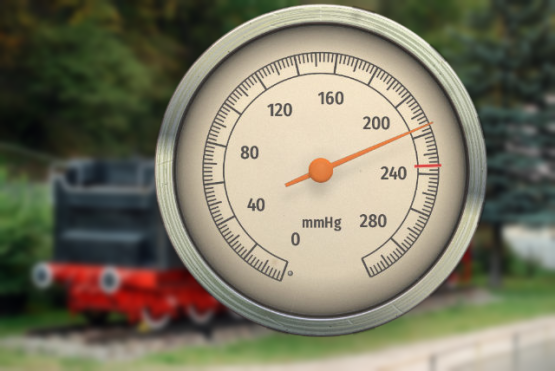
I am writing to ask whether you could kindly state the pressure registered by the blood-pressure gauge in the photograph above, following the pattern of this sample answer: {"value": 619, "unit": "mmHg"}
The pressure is {"value": 216, "unit": "mmHg"}
